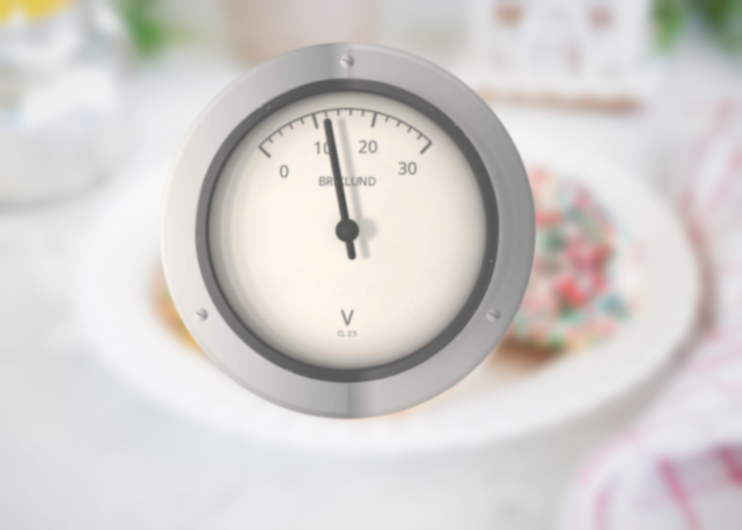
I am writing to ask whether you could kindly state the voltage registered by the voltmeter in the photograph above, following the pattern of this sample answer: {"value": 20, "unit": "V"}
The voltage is {"value": 12, "unit": "V"}
